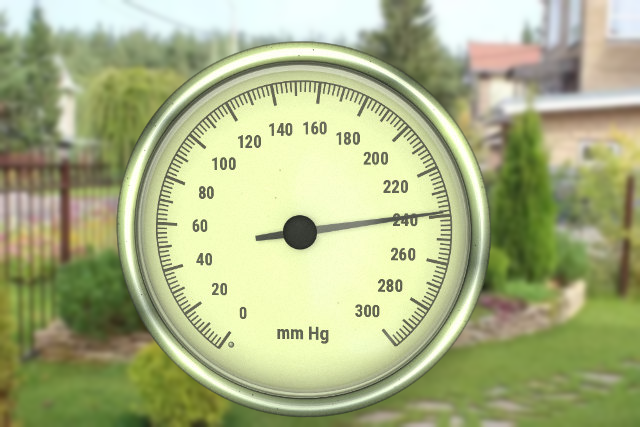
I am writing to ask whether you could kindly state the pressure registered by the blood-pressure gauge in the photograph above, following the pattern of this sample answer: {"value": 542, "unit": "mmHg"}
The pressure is {"value": 238, "unit": "mmHg"}
